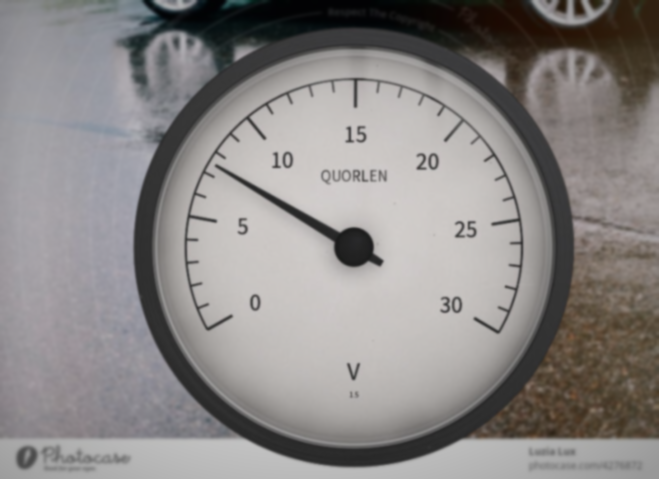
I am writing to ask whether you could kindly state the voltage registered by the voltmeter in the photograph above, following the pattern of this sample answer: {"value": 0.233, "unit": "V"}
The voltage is {"value": 7.5, "unit": "V"}
